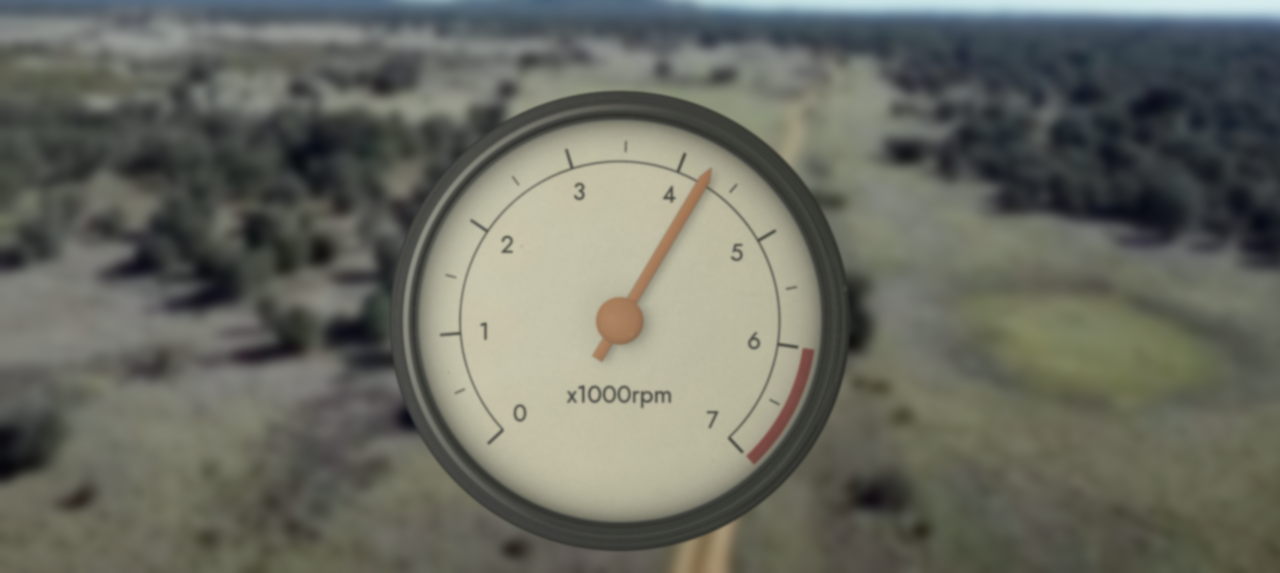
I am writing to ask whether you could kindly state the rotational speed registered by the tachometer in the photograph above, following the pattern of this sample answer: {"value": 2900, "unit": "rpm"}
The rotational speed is {"value": 4250, "unit": "rpm"}
